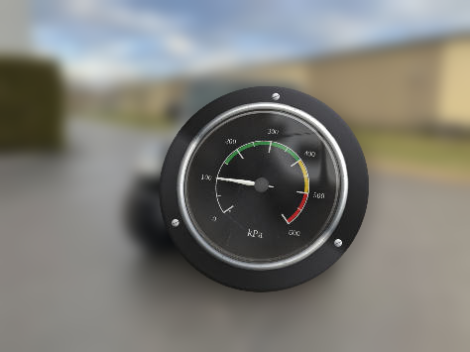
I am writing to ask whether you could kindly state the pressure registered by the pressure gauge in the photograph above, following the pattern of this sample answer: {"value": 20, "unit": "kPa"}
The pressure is {"value": 100, "unit": "kPa"}
